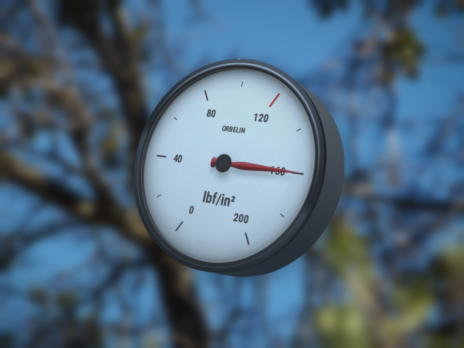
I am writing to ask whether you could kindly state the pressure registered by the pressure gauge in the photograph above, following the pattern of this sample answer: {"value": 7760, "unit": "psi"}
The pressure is {"value": 160, "unit": "psi"}
